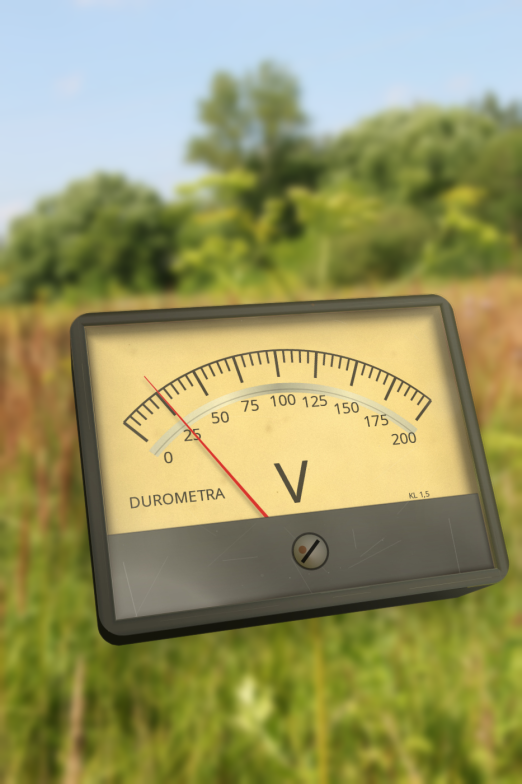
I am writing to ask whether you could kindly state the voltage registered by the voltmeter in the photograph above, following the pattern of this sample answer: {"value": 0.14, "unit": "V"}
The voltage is {"value": 25, "unit": "V"}
